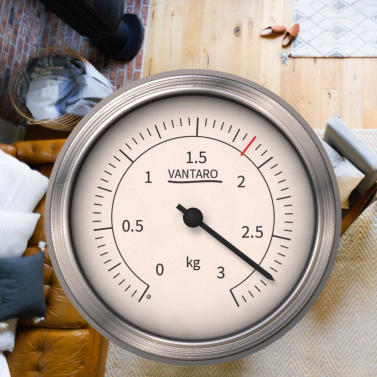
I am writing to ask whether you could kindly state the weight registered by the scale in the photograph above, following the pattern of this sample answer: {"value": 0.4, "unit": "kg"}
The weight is {"value": 2.75, "unit": "kg"}
